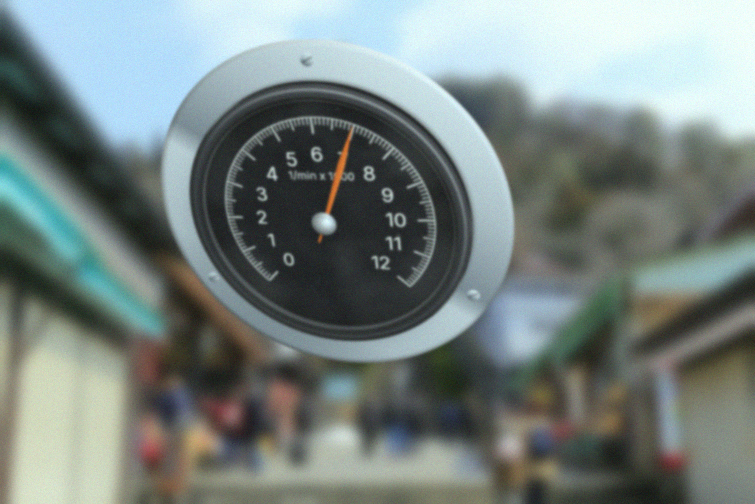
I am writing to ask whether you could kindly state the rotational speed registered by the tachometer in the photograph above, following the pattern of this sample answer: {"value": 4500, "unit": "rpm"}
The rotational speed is {"value": 7000, "unit": "rpm"}
